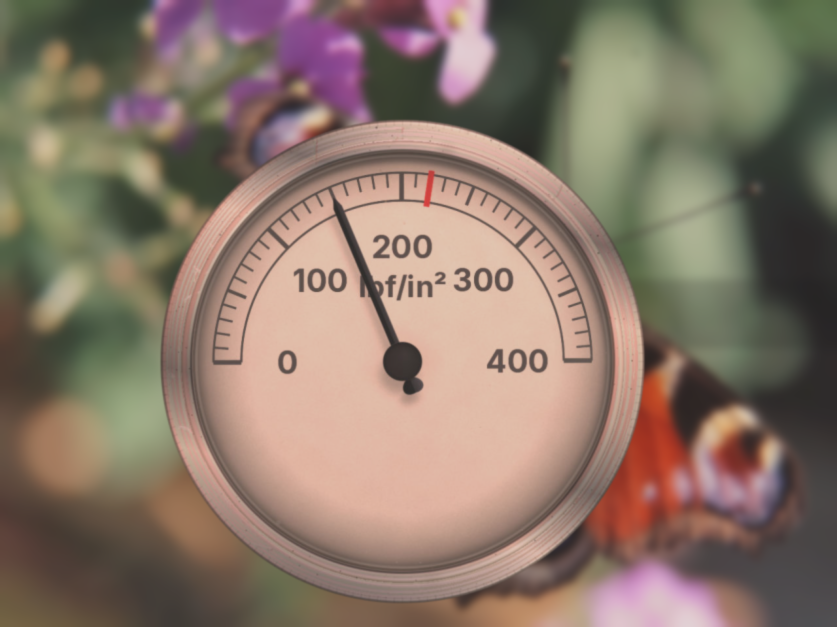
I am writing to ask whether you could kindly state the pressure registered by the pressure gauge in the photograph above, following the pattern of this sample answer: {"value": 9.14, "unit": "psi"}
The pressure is {"value": 150, "unit": "psi"}
